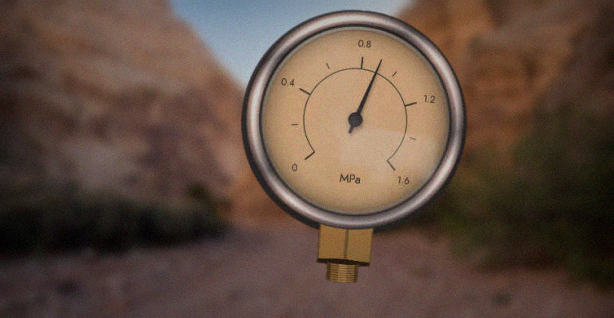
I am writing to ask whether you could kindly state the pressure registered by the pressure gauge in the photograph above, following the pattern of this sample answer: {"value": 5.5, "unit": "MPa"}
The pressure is {"value": 0.9, "unit": "MPa"}
